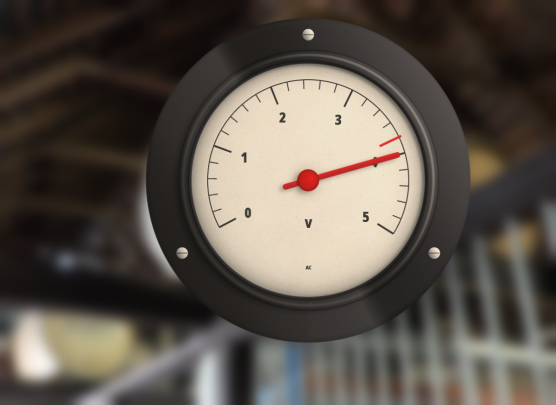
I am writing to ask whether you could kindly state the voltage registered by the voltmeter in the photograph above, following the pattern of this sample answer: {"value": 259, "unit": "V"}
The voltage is {"value": 4, "unit": "V"}
